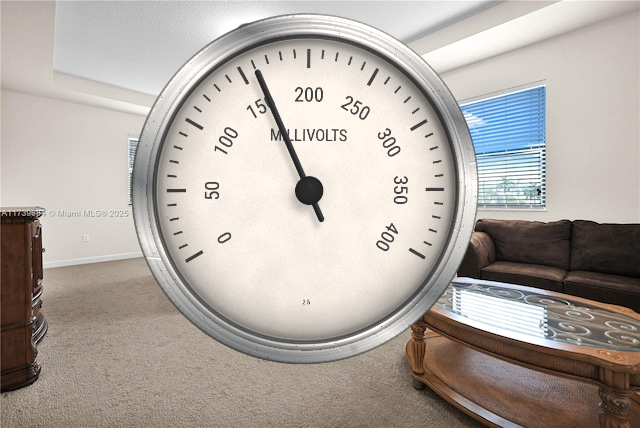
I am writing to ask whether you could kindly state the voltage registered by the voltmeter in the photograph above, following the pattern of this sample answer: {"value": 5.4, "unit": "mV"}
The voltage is {"value": 160, "unit": "mV"}
